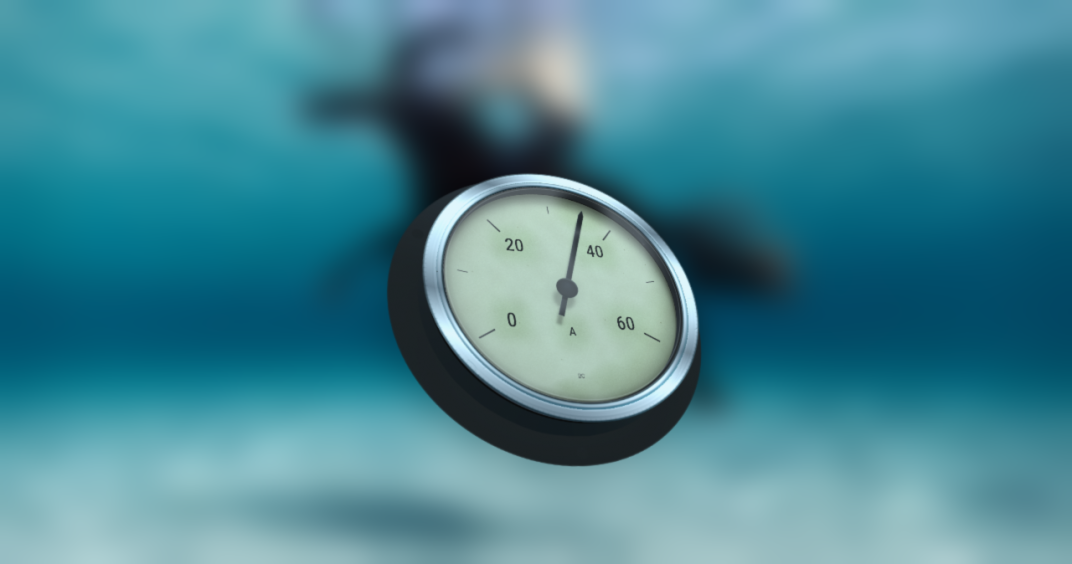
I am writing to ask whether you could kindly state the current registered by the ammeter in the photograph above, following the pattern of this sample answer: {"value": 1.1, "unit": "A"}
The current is {"value": 35, "unit": "A"}
